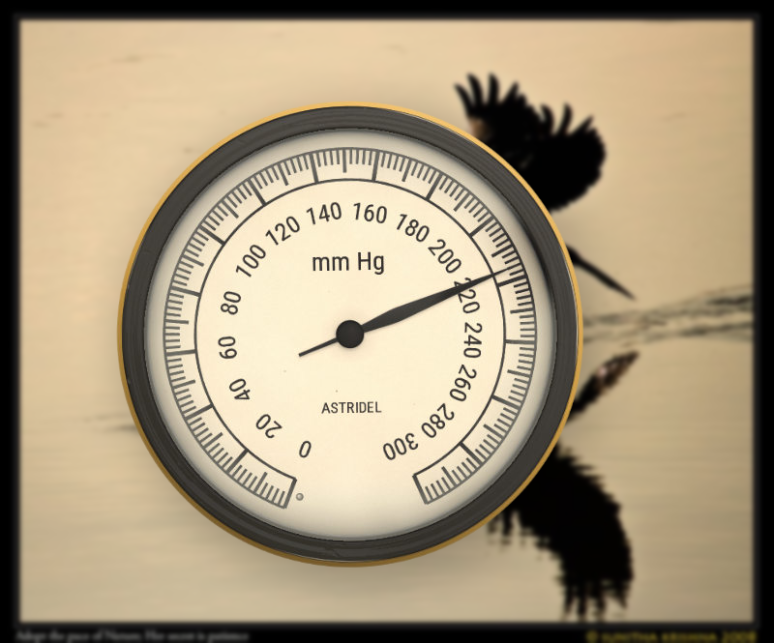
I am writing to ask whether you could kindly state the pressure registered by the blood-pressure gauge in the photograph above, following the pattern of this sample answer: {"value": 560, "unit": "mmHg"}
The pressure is {"value": 216, "unit": "mmHg"}
